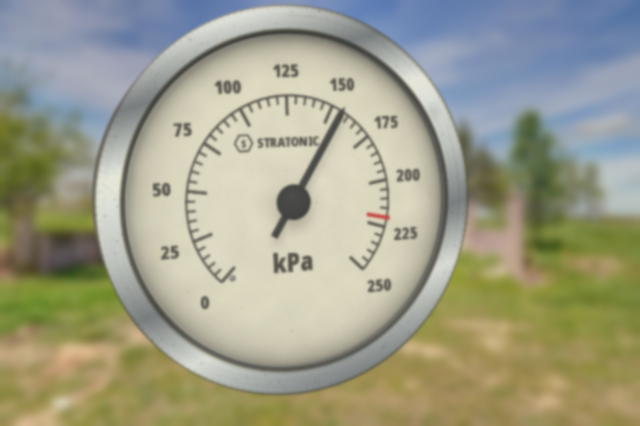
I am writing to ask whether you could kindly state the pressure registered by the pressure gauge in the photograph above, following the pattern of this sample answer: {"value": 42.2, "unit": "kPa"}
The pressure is {"value": 155, "unit": "kPa"}
